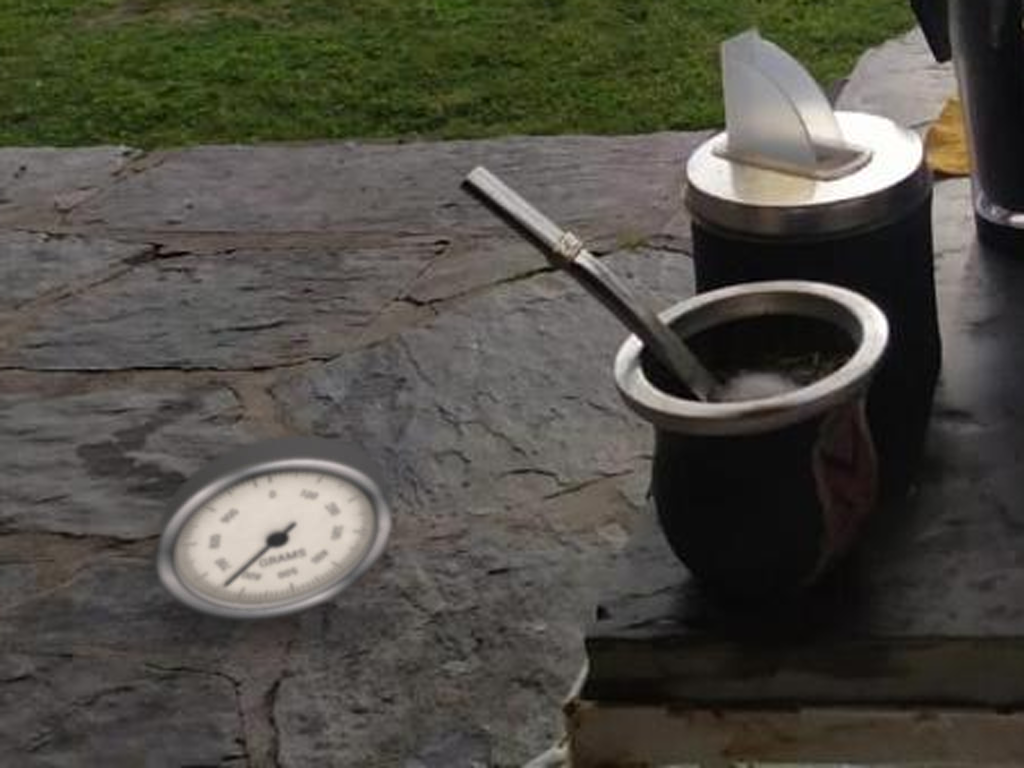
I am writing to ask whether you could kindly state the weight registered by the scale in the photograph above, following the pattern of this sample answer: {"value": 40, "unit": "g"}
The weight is {"value": 650, "unit": "g"}
